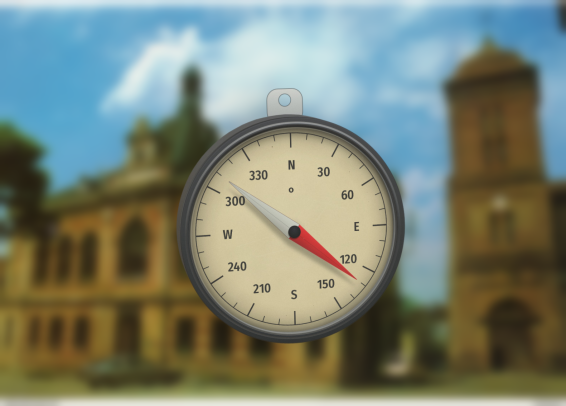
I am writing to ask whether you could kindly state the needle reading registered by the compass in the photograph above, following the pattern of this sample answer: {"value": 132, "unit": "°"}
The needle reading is {"value": 130, "unit": "°"}
